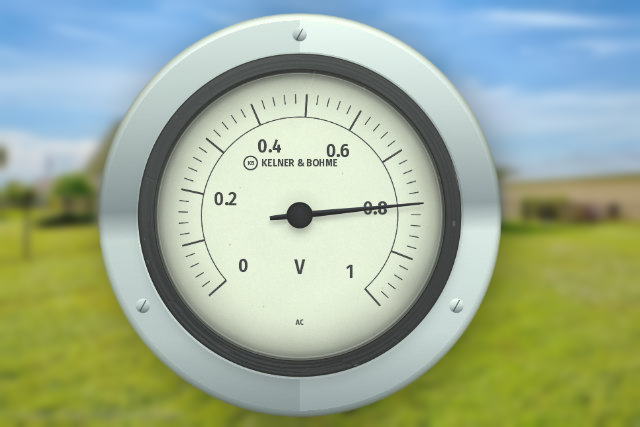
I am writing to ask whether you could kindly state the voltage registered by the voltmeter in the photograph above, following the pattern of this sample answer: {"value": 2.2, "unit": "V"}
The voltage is {"value": 0.8, "unit": "V"}
